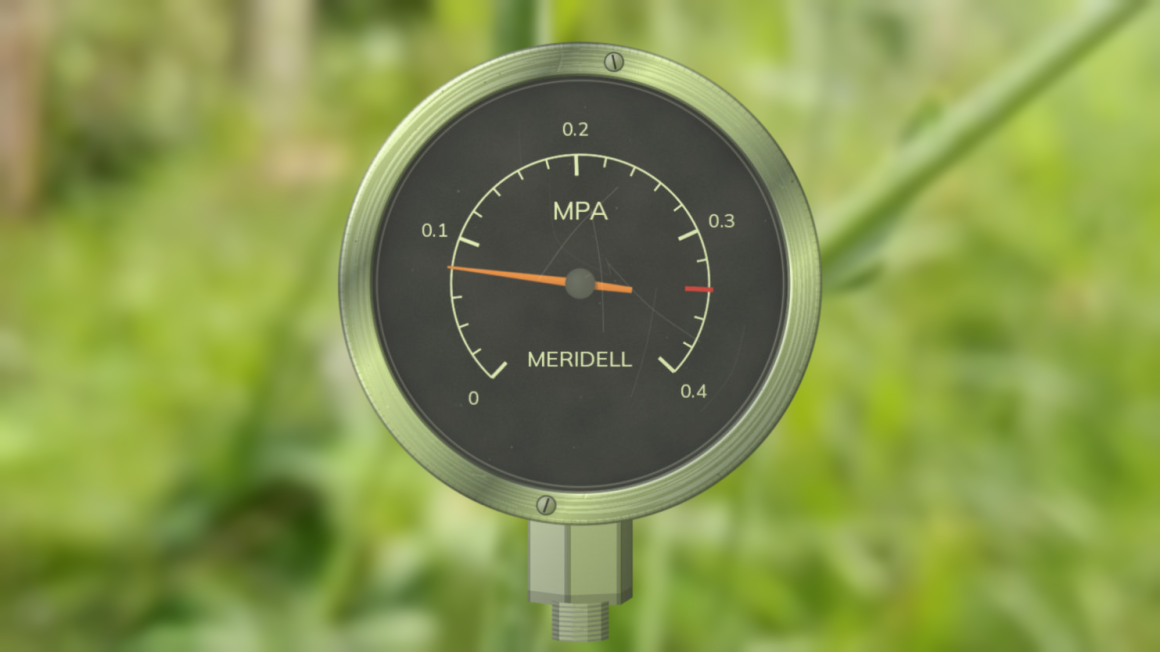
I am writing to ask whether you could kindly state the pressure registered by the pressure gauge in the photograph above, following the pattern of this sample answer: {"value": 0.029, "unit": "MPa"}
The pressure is {"value": 0.08, "unit": "MPa"}
